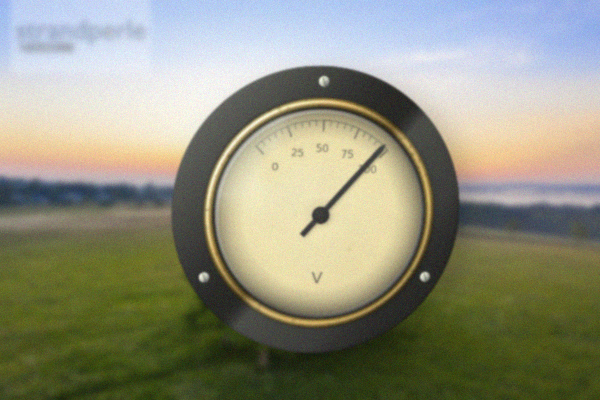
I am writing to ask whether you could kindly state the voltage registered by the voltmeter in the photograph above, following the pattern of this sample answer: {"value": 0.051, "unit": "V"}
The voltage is {"value": 95, "unit": "V"}
